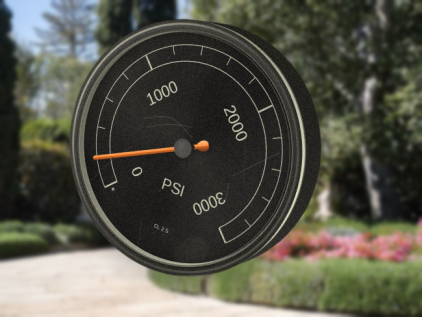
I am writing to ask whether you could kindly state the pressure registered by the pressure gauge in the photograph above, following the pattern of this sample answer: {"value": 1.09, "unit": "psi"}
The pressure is {"value": 200, "unit": "psi"}
